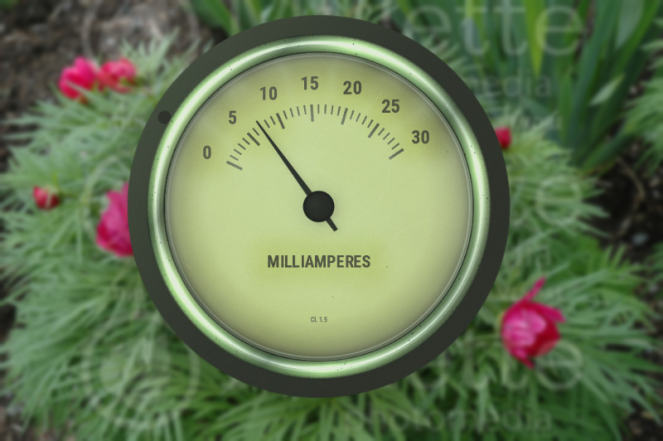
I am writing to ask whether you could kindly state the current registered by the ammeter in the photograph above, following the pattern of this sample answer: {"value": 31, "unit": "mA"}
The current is {"value": 7, "unit": "mA"}
